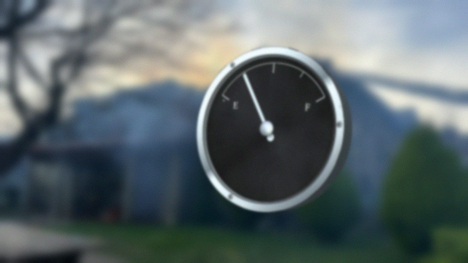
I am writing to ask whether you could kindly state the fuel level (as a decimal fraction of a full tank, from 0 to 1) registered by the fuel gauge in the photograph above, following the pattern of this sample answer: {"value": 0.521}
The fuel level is {"value": 0.25}
